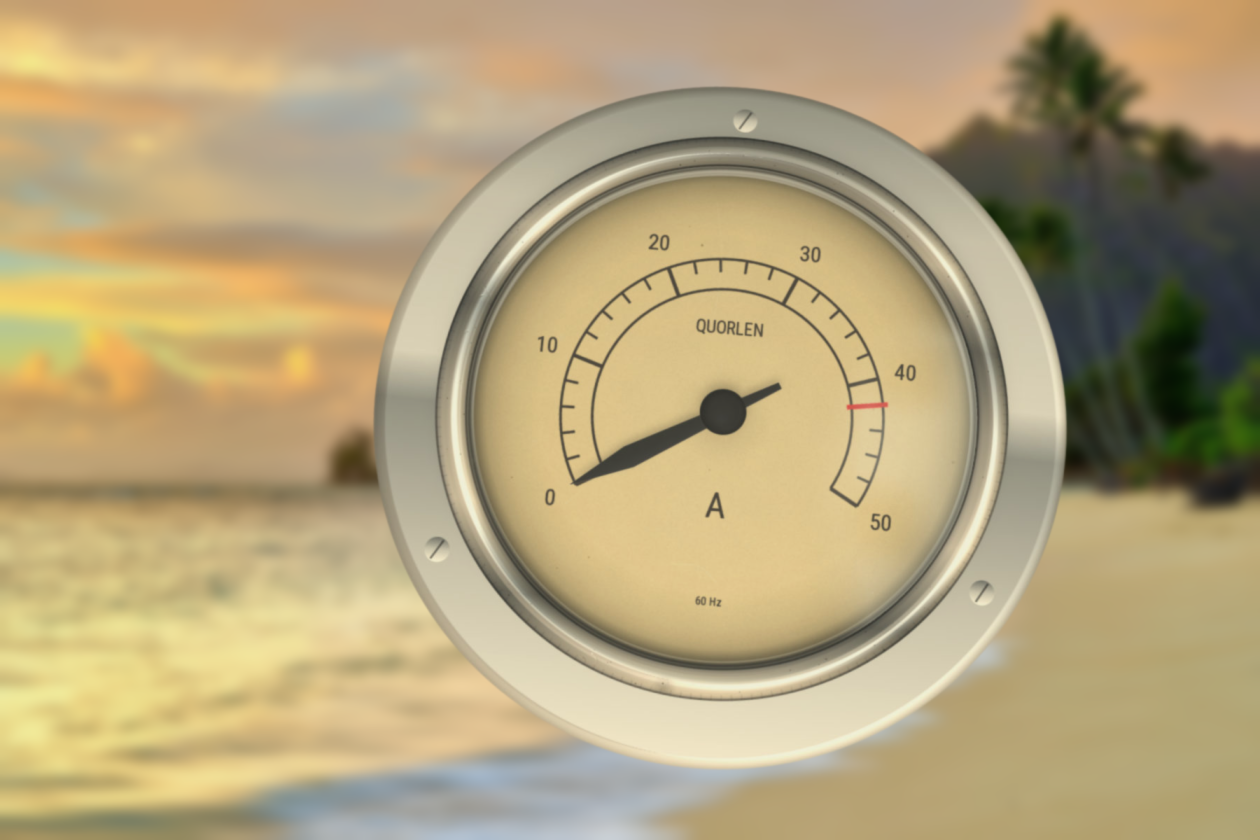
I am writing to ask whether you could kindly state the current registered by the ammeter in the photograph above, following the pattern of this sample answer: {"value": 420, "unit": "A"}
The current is {"value": 0, "unit": "A"}
